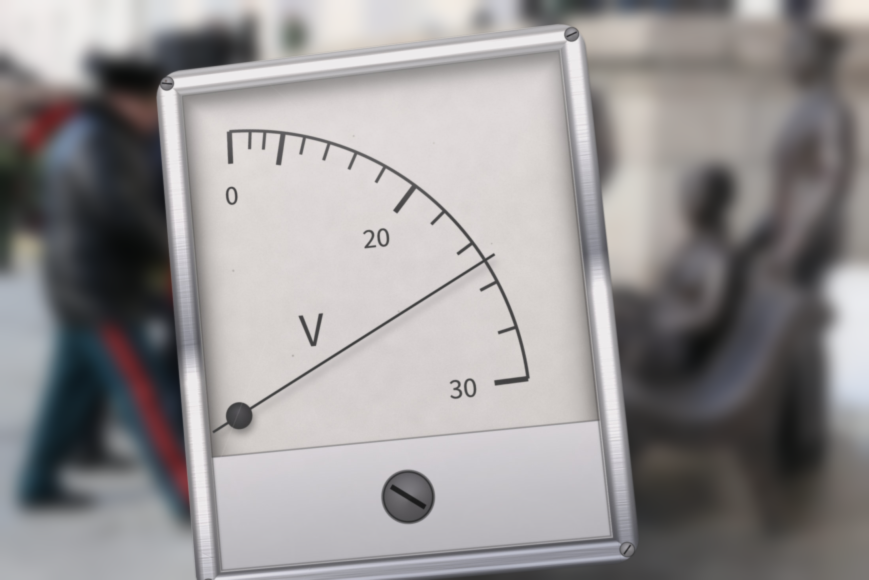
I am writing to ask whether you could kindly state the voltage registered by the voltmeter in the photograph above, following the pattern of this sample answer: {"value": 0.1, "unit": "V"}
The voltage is {"value": 25, "unit": "V"}
